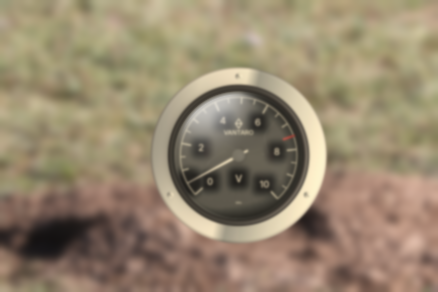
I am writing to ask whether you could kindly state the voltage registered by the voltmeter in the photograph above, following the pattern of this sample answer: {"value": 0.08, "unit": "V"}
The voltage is {"value": 0.5, "unit": "V"}
